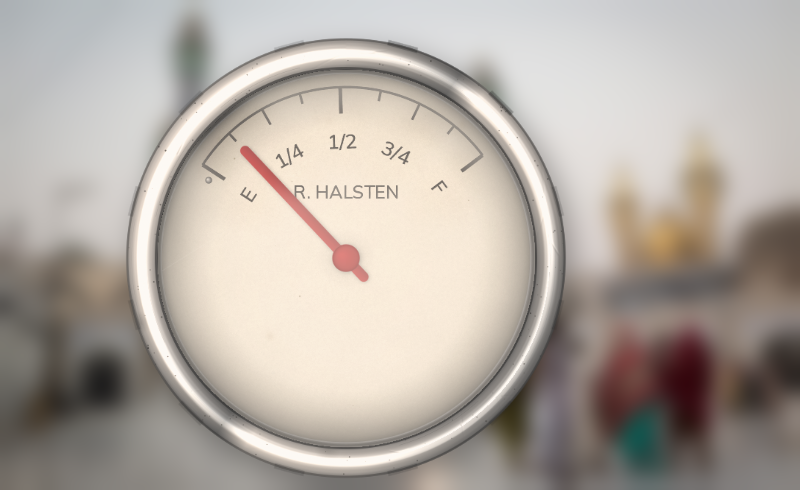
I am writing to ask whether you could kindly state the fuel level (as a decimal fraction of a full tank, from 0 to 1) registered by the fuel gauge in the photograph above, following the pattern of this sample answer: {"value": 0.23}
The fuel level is {"value": 0.125}
